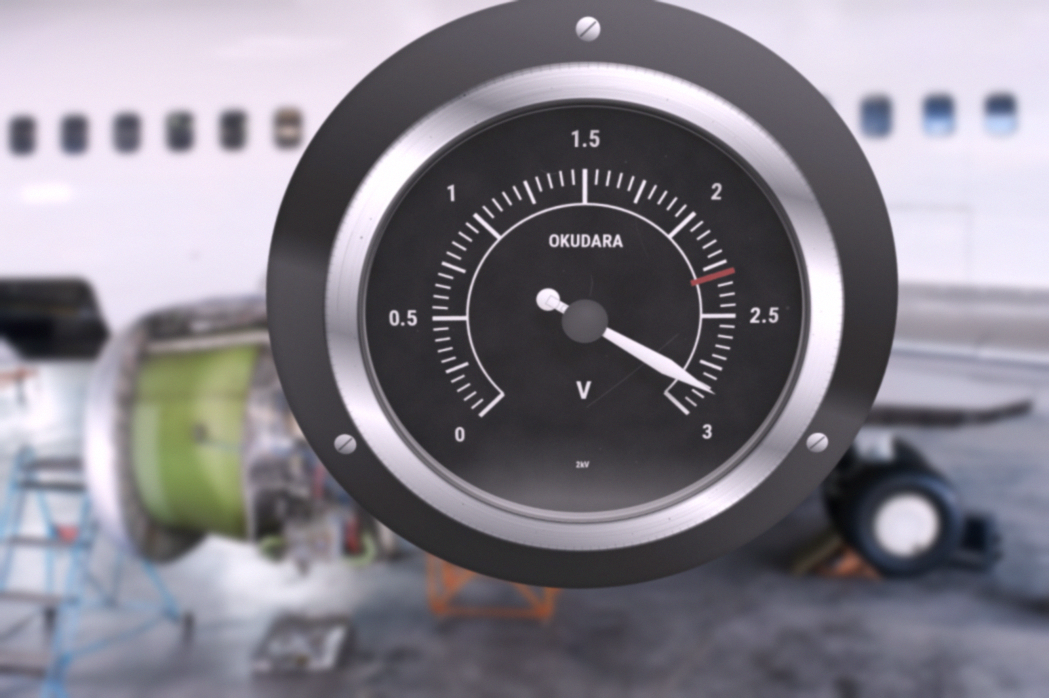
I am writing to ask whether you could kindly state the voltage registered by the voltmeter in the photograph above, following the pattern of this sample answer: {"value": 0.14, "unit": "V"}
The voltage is {"value": 2.85, "unit": "V"}
